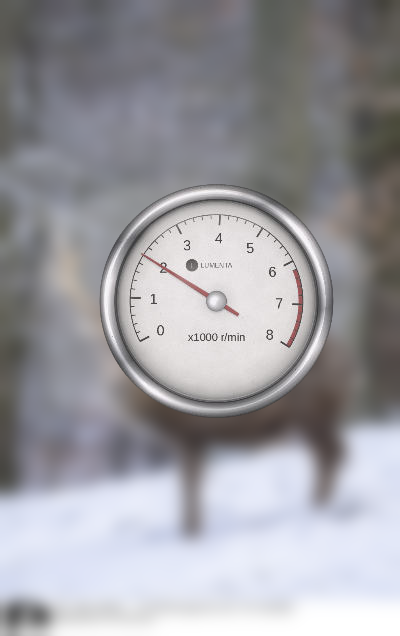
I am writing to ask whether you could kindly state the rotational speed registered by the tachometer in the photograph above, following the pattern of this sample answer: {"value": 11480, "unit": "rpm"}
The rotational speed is {"value": 2000, "unit": "rpm"}
